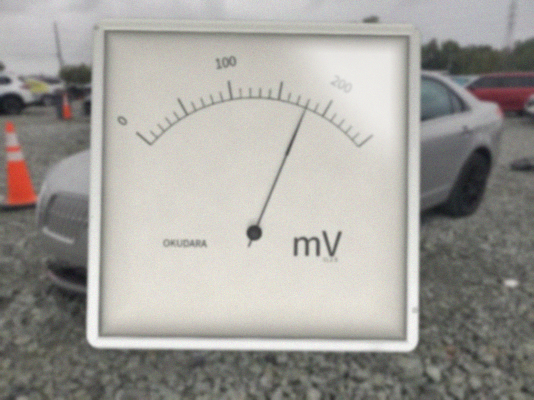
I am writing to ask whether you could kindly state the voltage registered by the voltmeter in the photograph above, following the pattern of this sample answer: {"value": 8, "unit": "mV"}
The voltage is {"value": 180, "unit": "mV"}
